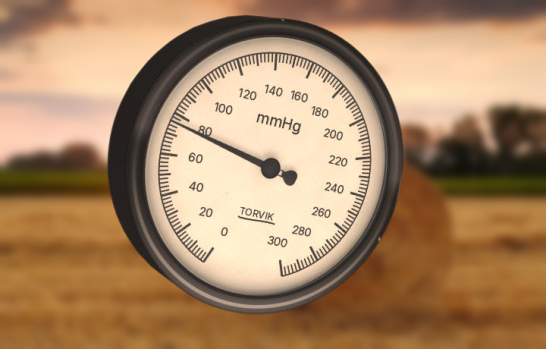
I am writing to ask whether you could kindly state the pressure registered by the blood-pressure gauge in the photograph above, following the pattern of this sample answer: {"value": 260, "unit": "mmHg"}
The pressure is {"value": 76, "unit": "mmHg"}
